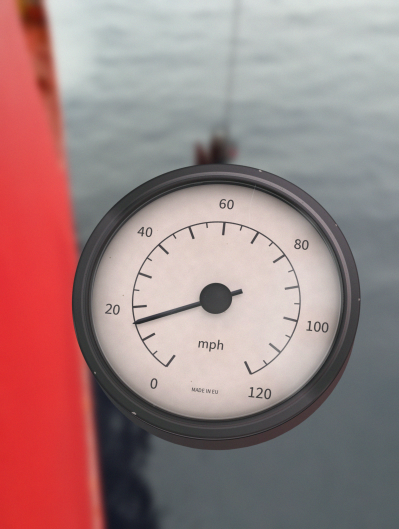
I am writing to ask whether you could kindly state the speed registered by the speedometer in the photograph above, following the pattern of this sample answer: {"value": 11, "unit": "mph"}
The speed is {"value": 15, "unit": "mph"}
